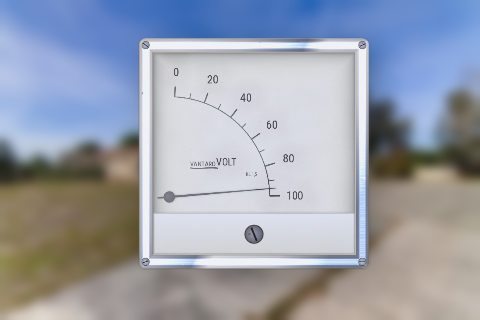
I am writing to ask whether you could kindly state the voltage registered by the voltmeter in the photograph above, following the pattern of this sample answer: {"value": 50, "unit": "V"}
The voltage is {"value": 95, "unit": "V"}
